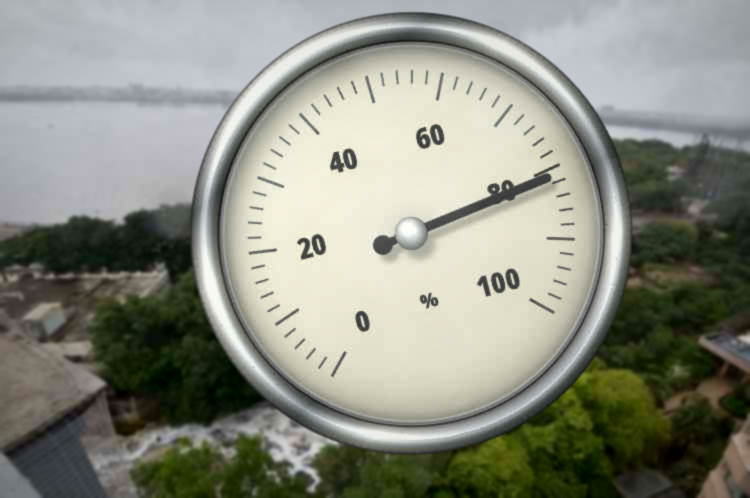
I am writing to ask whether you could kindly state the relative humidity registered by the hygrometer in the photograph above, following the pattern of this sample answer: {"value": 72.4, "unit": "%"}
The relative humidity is {"value": 81, "unit": "%"}
